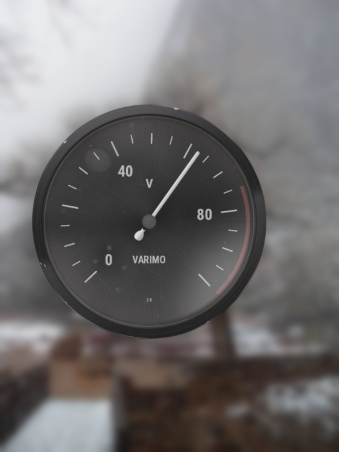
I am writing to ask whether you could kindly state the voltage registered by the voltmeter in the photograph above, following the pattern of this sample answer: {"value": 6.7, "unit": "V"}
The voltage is {"value": 62.5, "unit": "V"}
